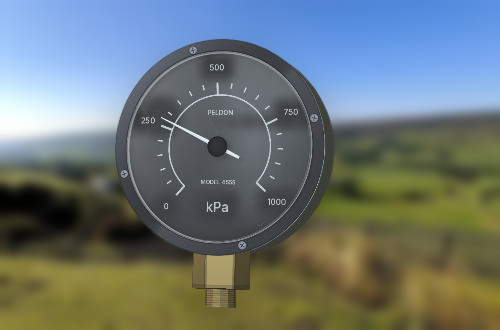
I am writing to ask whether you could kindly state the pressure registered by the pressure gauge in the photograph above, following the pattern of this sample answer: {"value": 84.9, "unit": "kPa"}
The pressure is {"value": 275, "unit": "kPa"}
